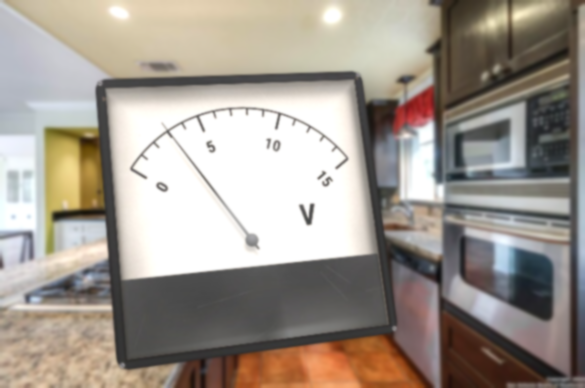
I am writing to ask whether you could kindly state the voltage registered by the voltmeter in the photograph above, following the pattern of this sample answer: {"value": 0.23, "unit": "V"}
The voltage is {"value": 3, "unit": "V"}
